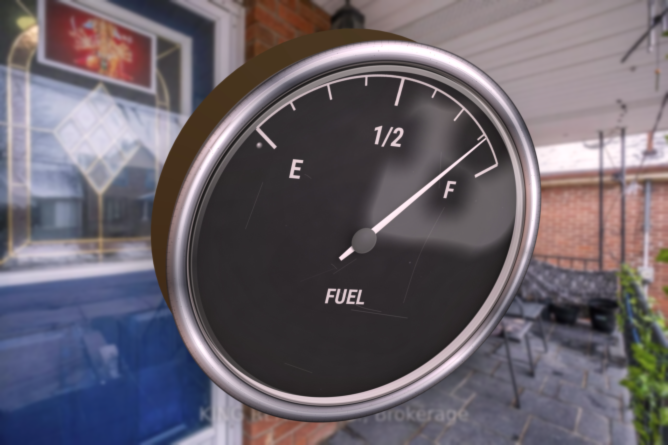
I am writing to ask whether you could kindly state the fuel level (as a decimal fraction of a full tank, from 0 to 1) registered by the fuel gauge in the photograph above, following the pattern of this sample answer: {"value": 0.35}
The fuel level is {"value": 0.875}
